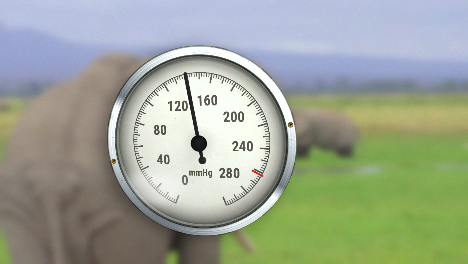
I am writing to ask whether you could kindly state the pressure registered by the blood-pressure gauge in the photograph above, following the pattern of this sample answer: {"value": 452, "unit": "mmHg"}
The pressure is {"value": 140, "unit": "mmHg"}
